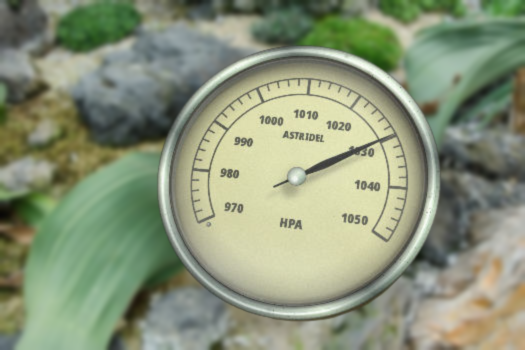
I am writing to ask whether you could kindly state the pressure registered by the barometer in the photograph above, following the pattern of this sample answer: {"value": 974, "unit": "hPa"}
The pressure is {"value": 1030, "unit": "hPa"}
